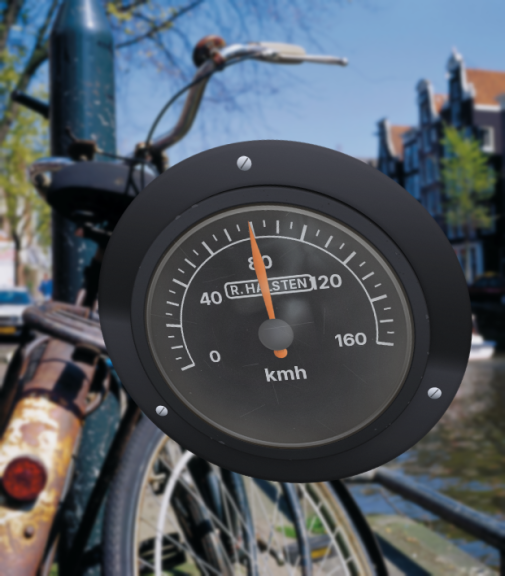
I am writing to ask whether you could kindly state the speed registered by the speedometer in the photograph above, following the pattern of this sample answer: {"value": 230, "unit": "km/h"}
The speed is {"value": 80, "unit": "km/h"}
